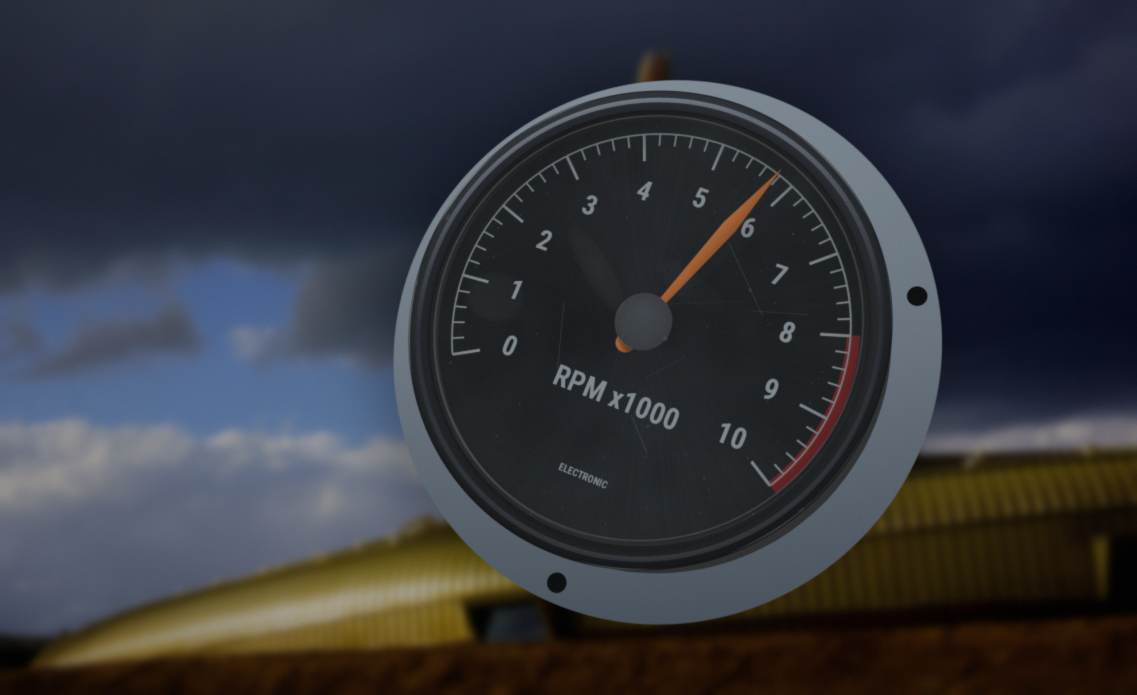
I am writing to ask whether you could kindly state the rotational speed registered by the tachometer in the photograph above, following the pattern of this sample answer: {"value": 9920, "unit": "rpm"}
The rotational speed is {"value": 5800, "unit": "rpm"}
